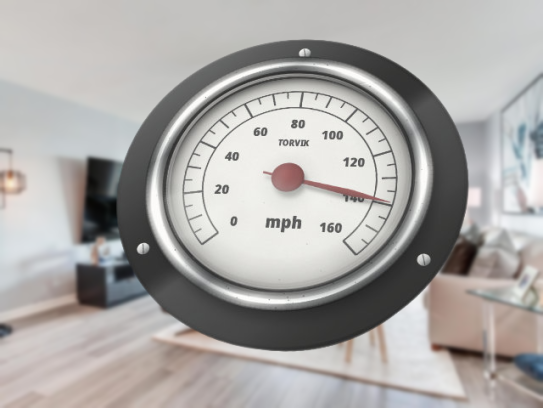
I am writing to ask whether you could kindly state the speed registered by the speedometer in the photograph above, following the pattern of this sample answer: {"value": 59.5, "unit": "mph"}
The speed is {"value": 140, "unit": "mph"}
